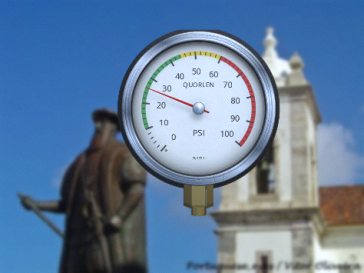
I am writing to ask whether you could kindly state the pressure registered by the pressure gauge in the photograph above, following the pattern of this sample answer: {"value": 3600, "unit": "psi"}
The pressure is {"value": 26, "unit": "psi"}
